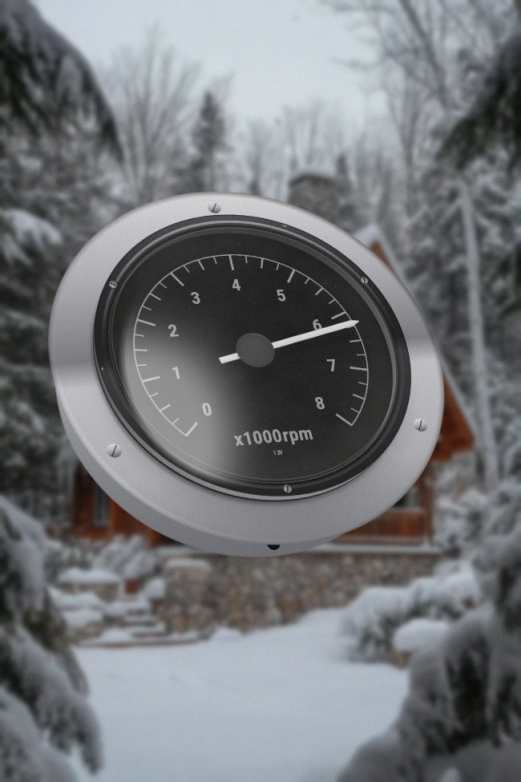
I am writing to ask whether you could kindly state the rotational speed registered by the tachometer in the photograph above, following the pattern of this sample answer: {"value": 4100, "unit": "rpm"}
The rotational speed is {"value": 6250, "unit": "rpm"}
